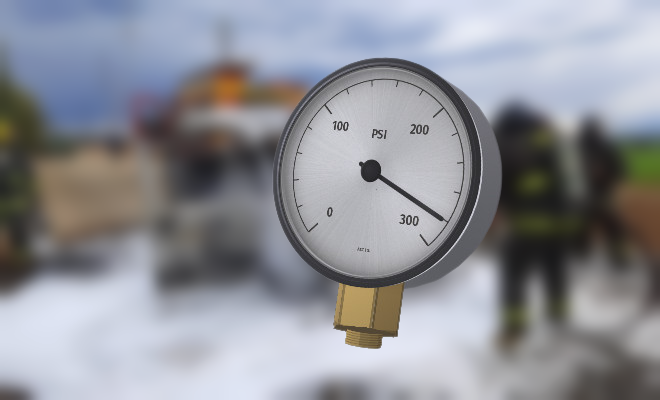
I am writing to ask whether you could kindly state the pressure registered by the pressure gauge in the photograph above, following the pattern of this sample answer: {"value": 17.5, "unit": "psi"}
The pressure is {"value": 280, "unit": "psi"}
